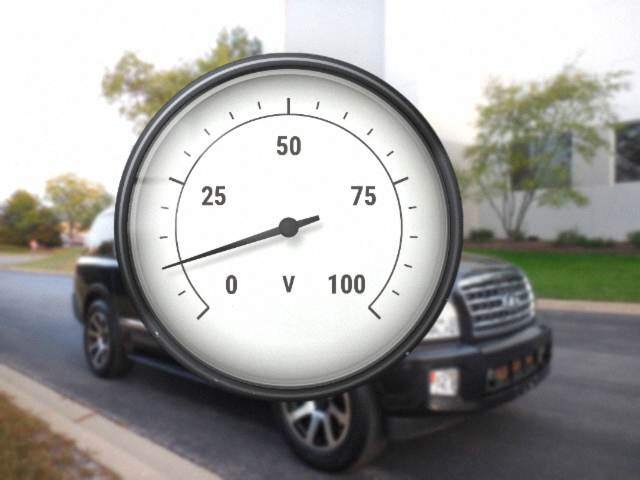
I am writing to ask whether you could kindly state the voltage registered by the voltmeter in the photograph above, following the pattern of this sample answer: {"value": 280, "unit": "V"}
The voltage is {"value": 10, "unit": "V"}
